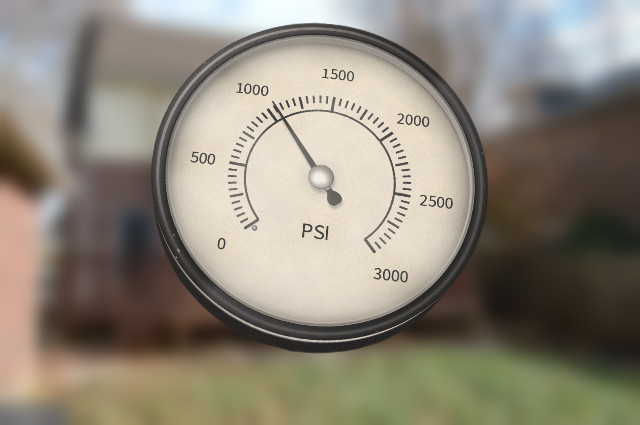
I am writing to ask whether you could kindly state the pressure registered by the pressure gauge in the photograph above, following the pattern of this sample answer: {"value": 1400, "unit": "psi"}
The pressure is {"value": 1050, "unit": "psi"}
